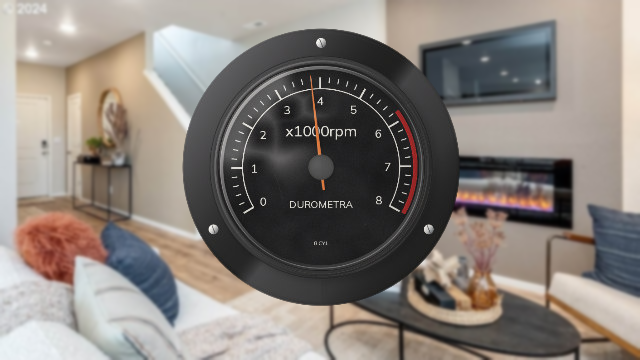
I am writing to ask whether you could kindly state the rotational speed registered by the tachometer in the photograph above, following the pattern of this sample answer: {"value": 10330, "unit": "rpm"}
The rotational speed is {"value": 3800, "unit": "rpm"}
